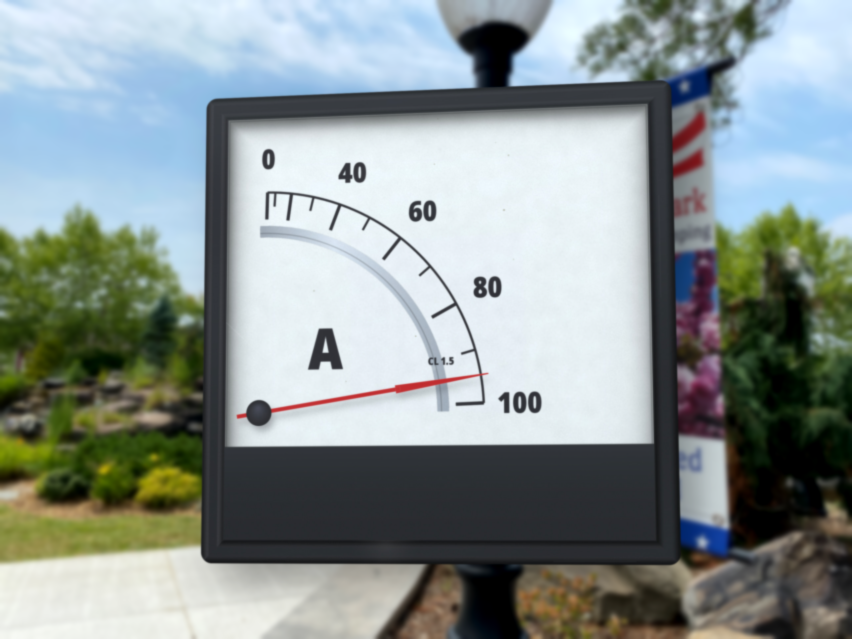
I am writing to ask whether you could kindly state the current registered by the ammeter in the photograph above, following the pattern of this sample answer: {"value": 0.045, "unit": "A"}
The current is {"value": 95, "unit": "A"}
